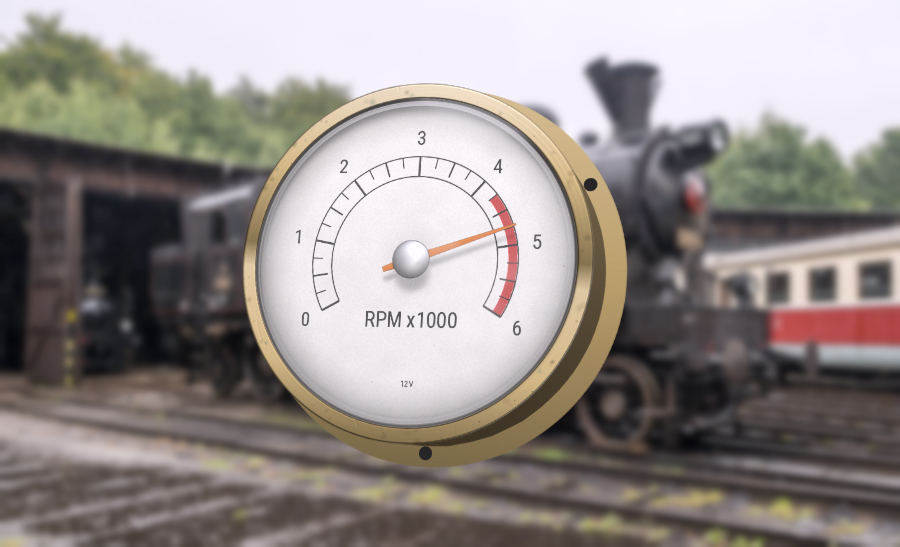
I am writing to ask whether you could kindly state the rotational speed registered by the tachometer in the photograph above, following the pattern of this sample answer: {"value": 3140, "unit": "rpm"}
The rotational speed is {"value": 4750, "unit": "rpm"}
